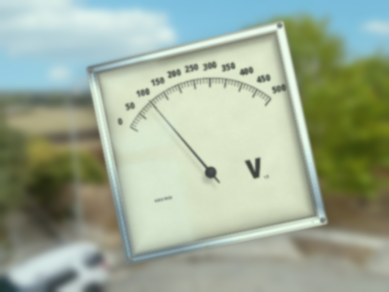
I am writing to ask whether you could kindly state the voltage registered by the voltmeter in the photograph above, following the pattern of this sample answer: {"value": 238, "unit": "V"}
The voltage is {"value": 100, "unit": "V"}
